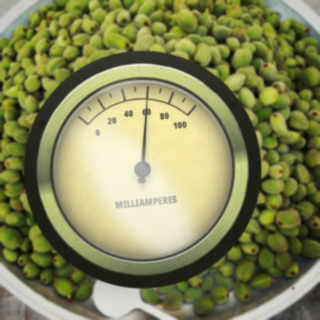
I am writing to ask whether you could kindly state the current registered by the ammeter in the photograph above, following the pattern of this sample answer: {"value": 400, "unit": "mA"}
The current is {"value": 60, "unit": "mA"}
